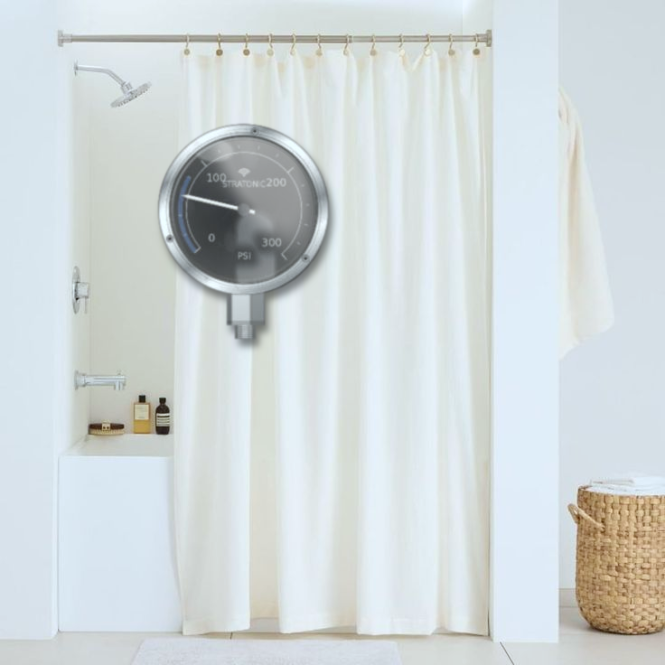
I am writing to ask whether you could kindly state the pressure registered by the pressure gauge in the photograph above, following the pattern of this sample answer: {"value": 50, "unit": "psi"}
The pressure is {"value": 60, "unit": "psi"}
